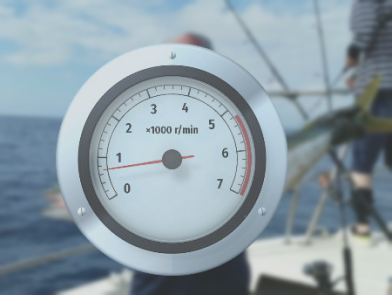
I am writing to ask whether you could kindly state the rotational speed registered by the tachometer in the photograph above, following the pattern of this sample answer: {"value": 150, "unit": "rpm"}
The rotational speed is {"value": 700, "unit": "rpm"}
